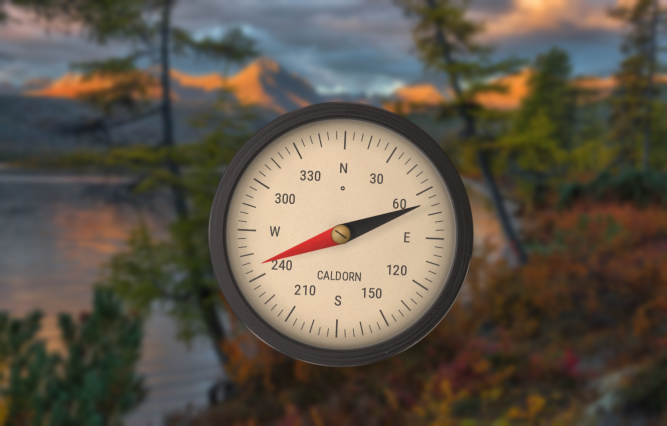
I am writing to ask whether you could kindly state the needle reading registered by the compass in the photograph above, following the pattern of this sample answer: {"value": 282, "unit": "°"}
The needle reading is {"value": 247.5, "unit": "°"}
